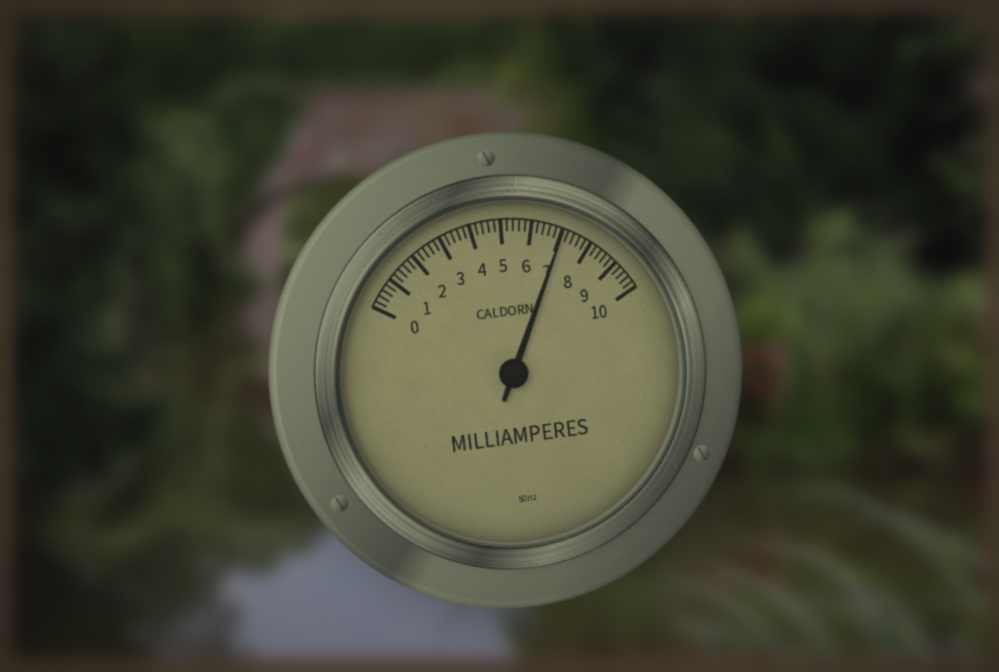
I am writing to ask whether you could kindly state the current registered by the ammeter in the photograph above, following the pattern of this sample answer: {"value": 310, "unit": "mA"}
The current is {"value": 7, "unit": "mA"}
